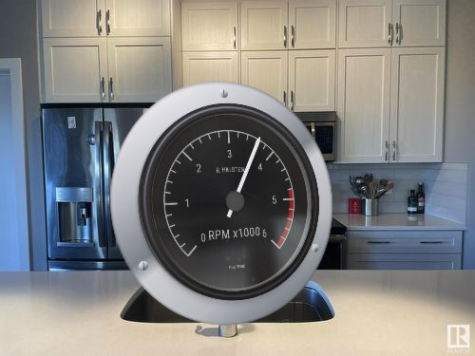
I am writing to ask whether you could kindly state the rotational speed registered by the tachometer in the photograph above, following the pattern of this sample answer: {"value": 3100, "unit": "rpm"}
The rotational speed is {"value": 3600, "unit": "rpm"}
